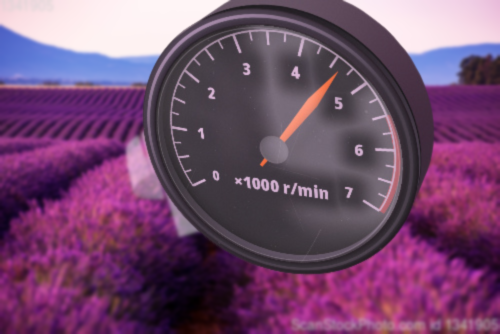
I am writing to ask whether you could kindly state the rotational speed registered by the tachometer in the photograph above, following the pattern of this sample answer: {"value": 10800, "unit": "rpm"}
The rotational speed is {"value": 4625, "unit": "rpm"}
